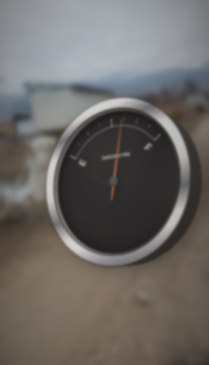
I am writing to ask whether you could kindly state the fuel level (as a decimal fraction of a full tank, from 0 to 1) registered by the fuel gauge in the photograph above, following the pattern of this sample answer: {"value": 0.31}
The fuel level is {"value": 0.625}
